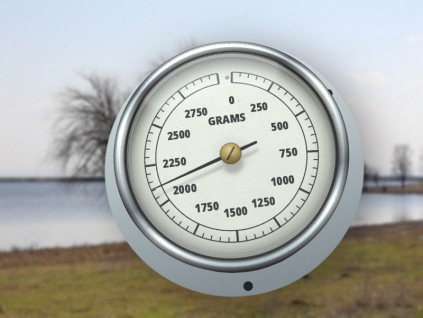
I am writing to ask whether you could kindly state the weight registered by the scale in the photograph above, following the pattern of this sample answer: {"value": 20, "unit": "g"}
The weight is {"value": 2100, "unit": "g"}
